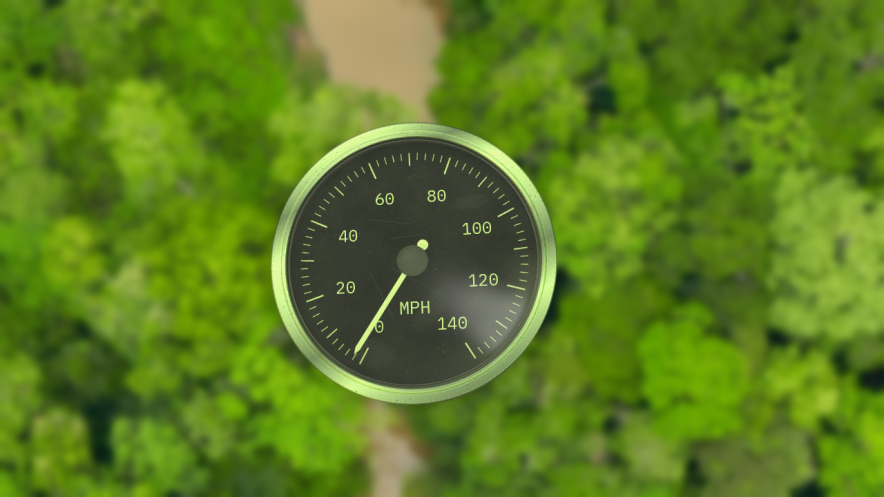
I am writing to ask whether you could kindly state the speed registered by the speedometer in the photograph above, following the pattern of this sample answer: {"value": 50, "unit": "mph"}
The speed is {"value": 2, "unit": "mph"}
